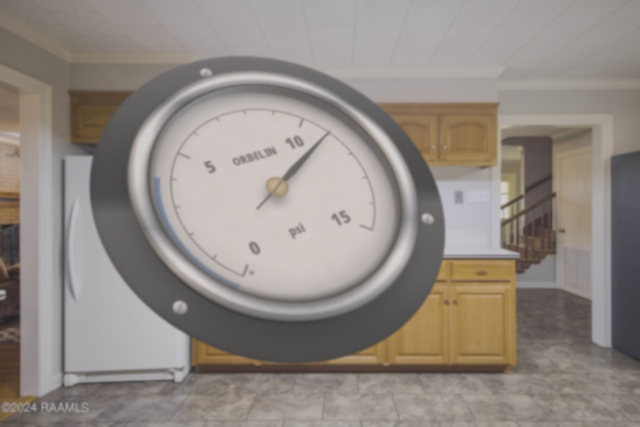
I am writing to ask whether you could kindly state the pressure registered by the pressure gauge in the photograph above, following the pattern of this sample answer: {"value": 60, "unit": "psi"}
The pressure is {"value": 11, "unit": "psi"}
